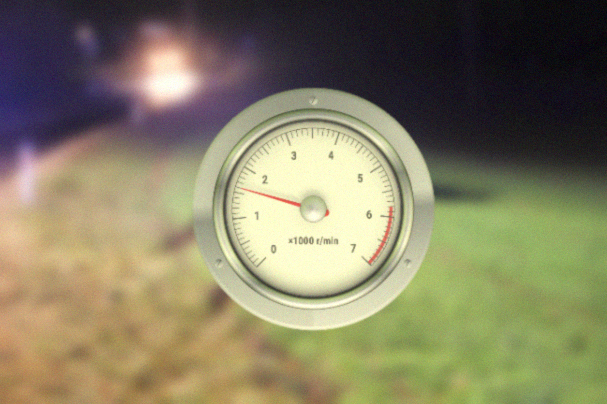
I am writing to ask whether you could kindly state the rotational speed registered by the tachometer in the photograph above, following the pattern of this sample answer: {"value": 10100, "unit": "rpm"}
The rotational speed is {"value": 1600, "unit": "rpm"}
